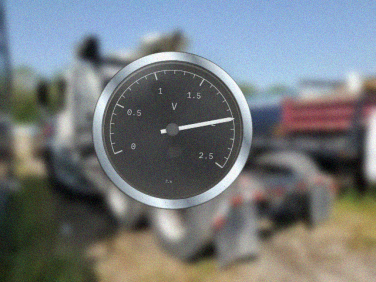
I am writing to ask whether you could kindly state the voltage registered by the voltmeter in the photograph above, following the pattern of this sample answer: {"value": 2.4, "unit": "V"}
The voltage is {"value": 2, "unit": "V"}
